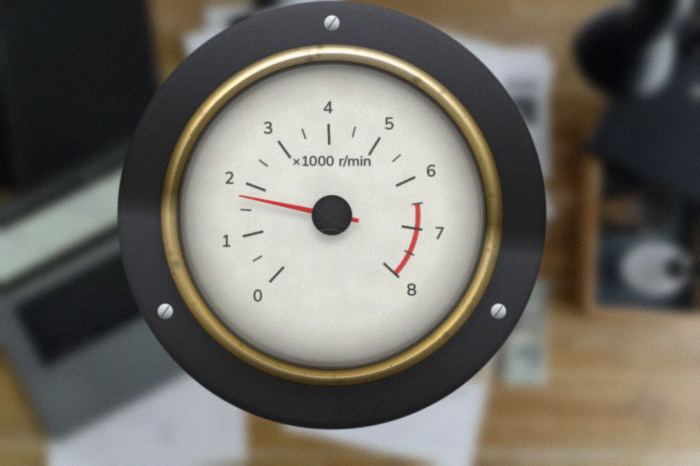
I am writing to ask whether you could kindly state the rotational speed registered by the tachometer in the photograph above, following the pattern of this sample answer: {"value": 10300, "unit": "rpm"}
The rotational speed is {"value": 1750, "unit": "rpm"}
